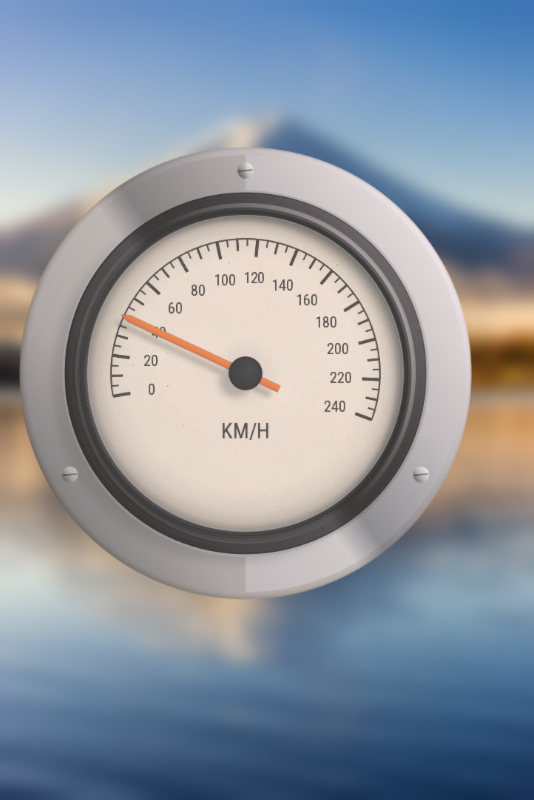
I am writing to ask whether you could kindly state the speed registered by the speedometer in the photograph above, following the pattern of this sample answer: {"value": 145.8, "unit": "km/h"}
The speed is {"value": 40, "unit": "km/h"}
